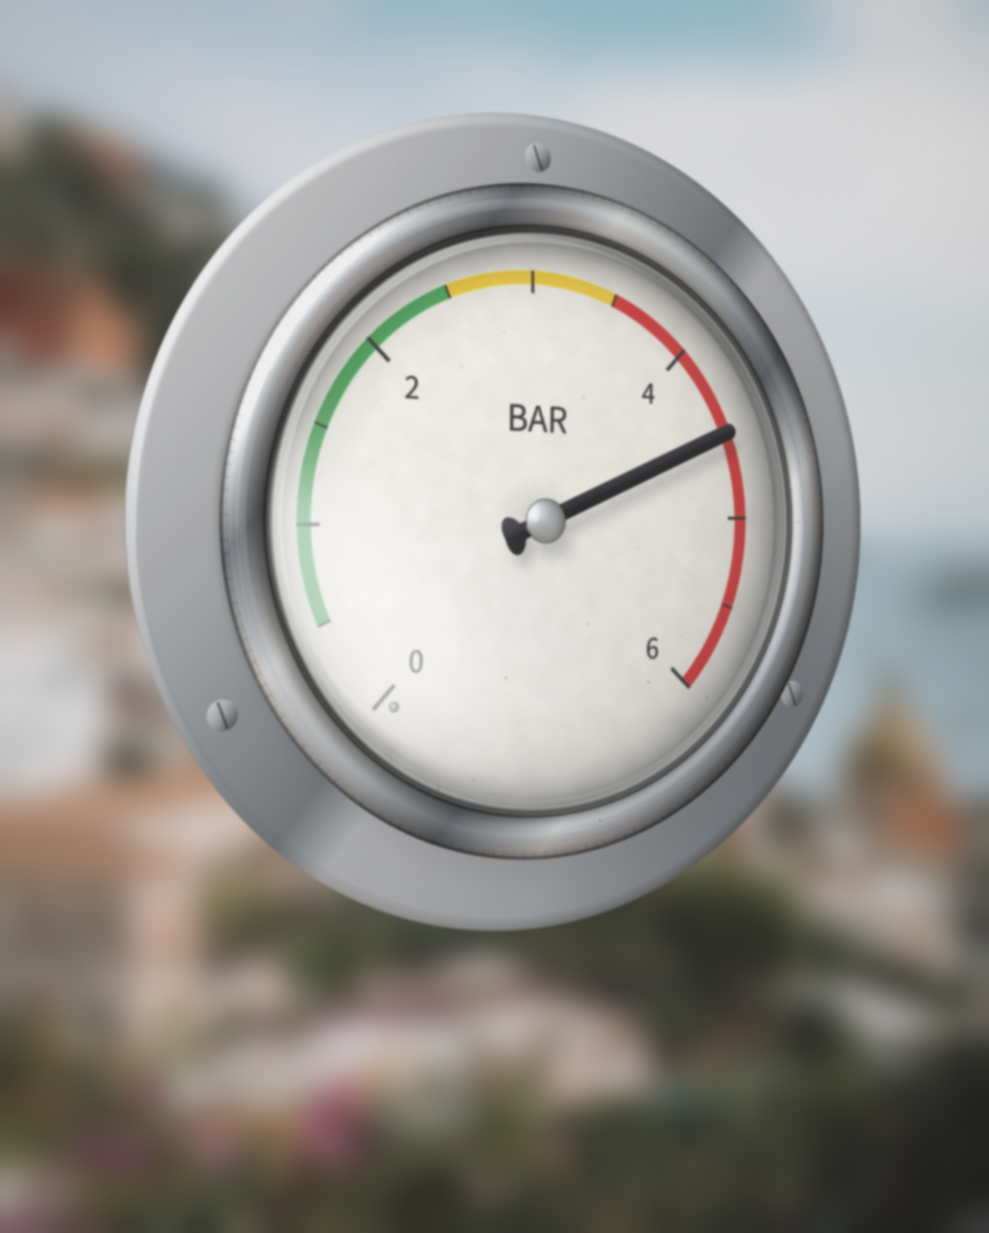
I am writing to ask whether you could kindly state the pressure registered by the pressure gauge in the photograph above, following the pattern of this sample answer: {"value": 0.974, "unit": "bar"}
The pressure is {"value": 4.5, "unit": "bar"}
